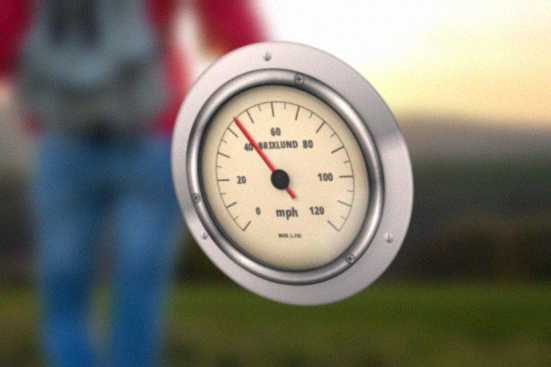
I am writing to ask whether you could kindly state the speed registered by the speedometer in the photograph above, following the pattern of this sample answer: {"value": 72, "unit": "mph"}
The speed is {"value": 45, "unit": "mph"}
